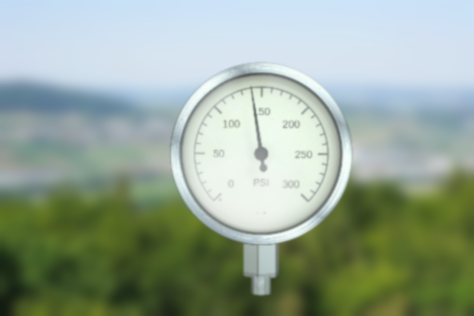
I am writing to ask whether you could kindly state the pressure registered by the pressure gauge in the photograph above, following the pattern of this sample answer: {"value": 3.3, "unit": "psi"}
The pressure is {"value": 140, "unit": "psi"}
